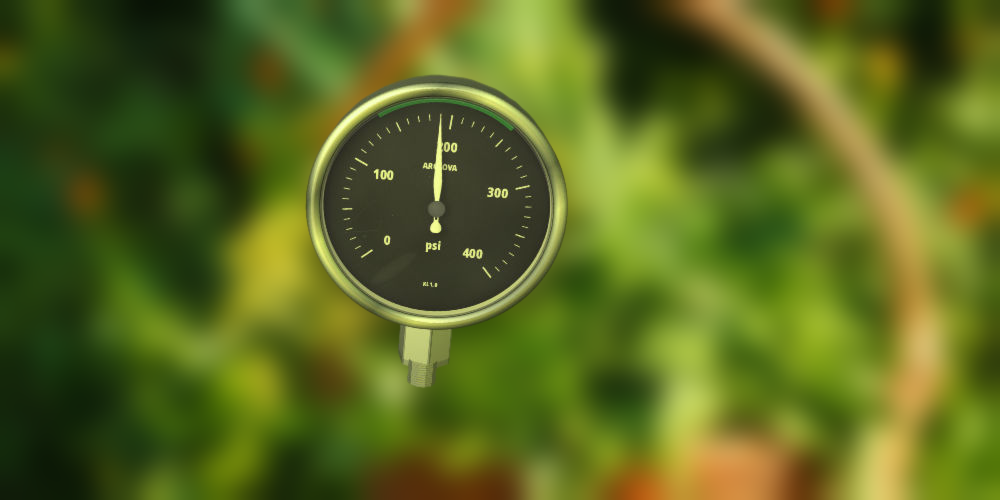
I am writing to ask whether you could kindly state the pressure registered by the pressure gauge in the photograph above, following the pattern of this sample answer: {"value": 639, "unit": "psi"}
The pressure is {"value": 190, "unit": "psi"}
